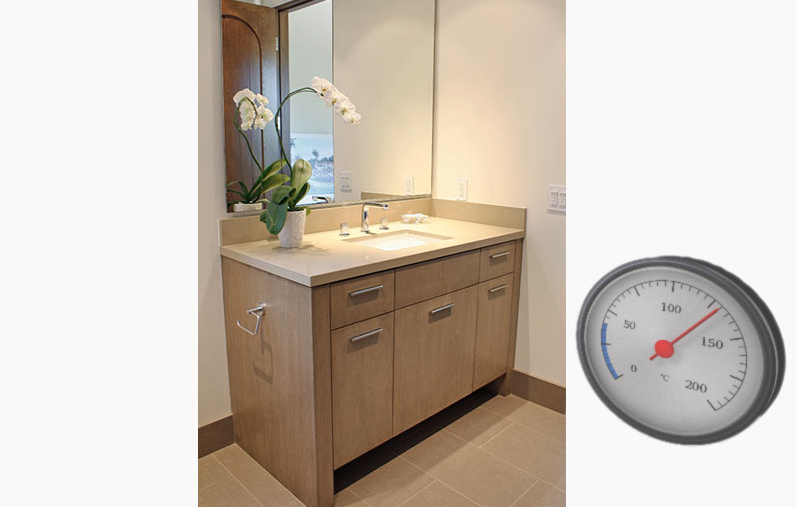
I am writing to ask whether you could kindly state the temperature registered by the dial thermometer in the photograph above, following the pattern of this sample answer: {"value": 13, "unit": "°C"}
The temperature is {"value": 130, "unit": "°C"}
